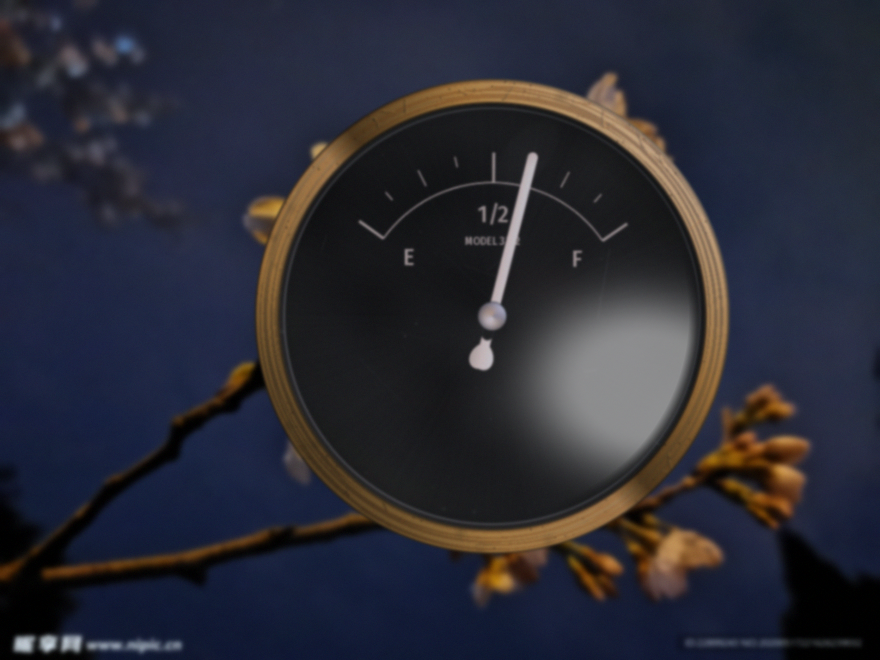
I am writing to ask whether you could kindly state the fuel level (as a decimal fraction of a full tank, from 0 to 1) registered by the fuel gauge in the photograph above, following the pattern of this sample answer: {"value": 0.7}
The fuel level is {"value": 0.625}
